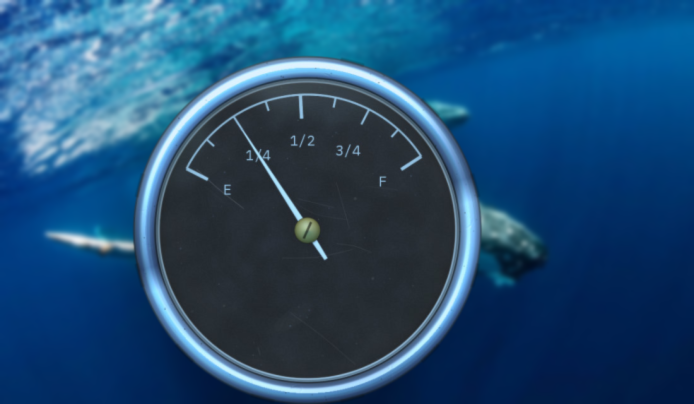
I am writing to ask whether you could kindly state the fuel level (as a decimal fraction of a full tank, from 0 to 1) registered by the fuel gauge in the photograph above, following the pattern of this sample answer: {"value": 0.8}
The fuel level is {"value": 0.25}
